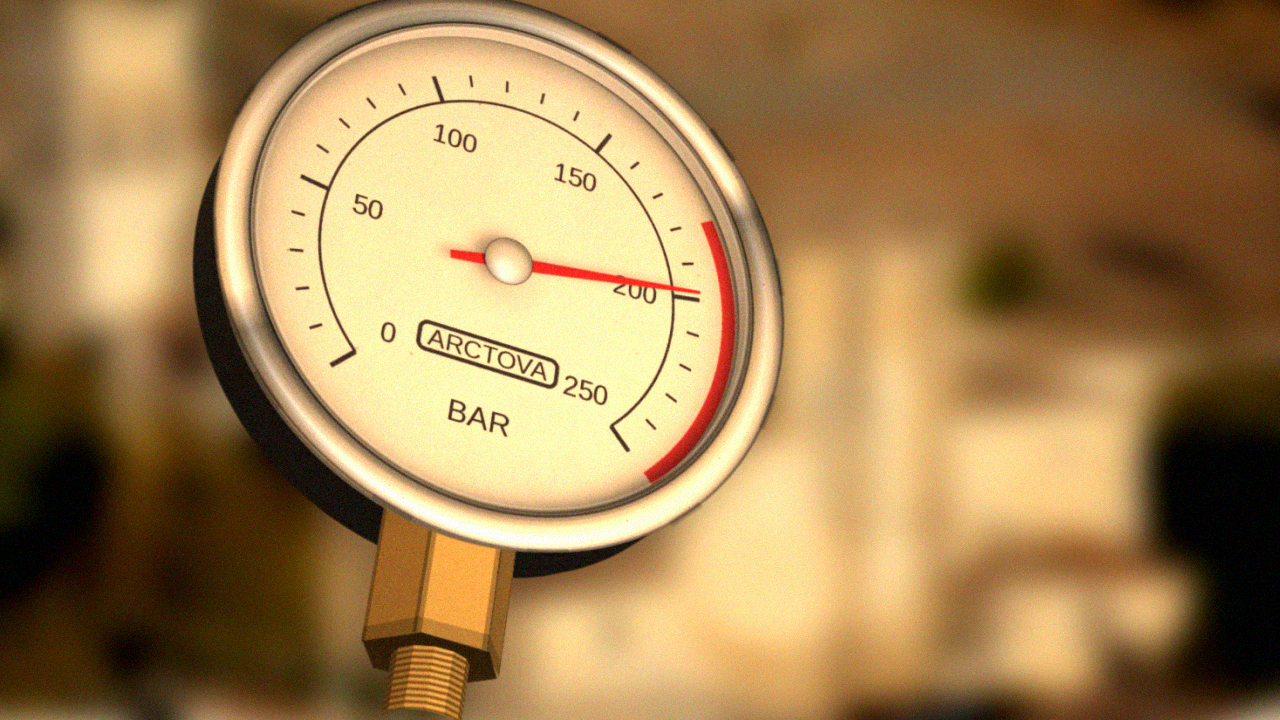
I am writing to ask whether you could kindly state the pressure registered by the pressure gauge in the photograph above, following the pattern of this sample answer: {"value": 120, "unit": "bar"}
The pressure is {"value": 200, "unit": "bar"}
